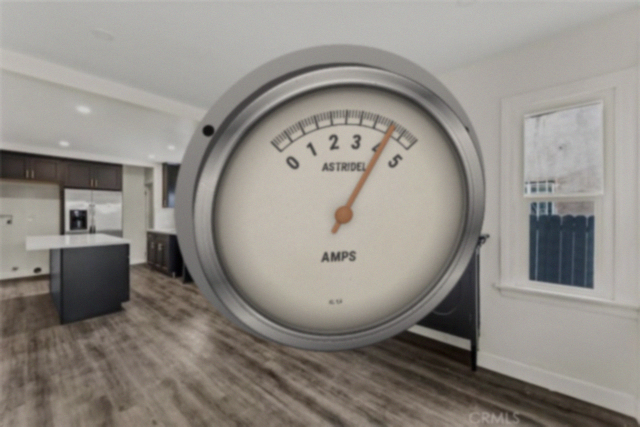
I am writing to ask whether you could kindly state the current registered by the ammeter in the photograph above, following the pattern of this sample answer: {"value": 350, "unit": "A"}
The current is {"value": 4, "unit": "A"}
